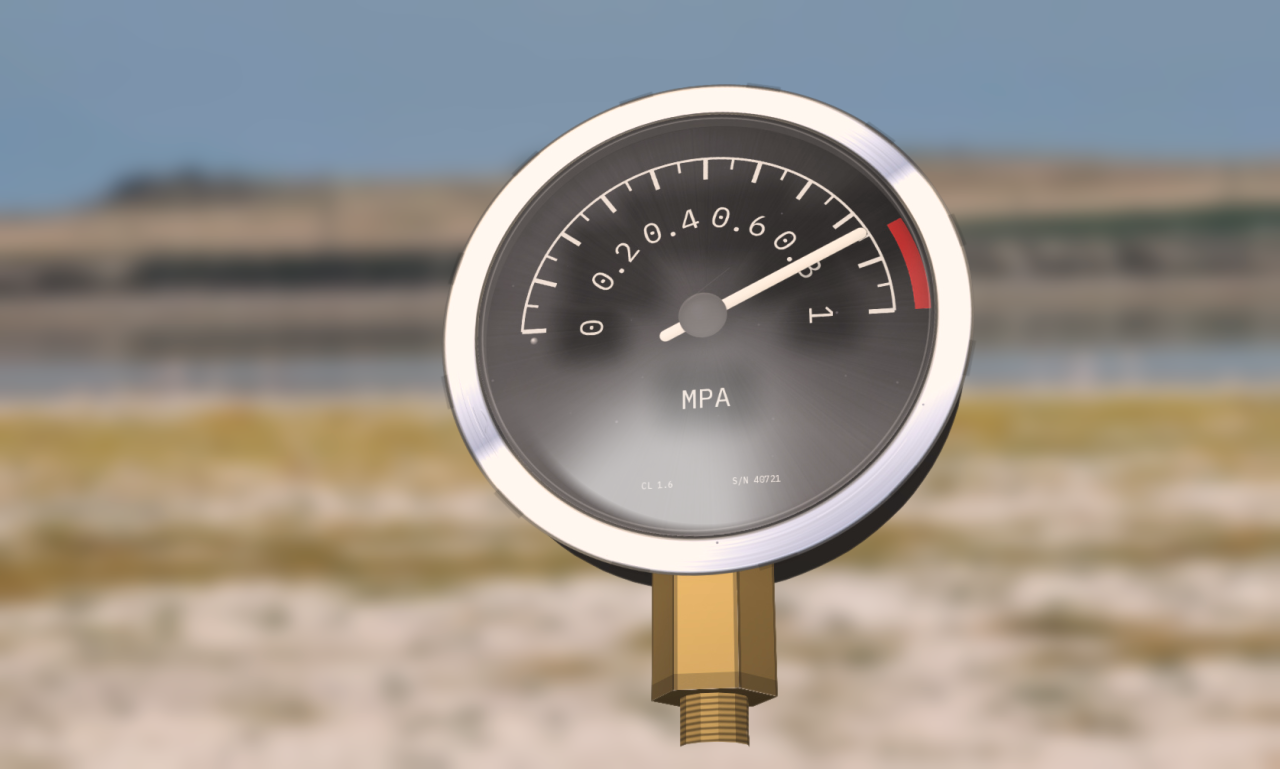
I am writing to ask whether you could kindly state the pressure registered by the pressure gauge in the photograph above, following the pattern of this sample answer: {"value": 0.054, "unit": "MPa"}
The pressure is {"value": 0.85, "unit": "MPa"}
